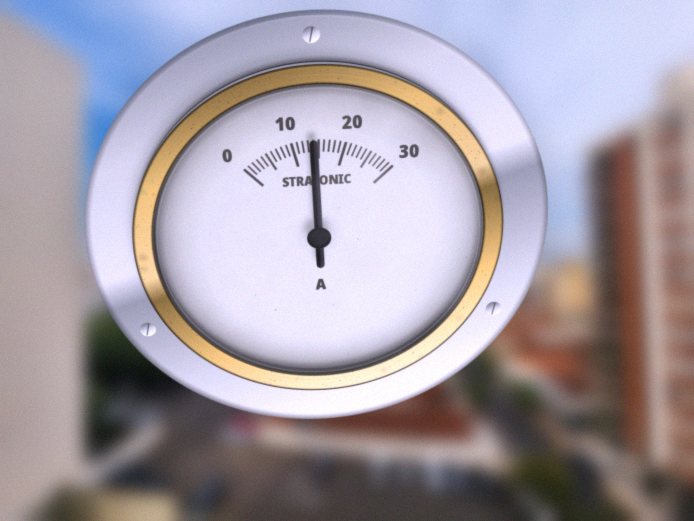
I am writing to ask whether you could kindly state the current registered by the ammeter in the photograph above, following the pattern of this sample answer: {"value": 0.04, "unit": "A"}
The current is {"value": 14, "unit": "A"}
